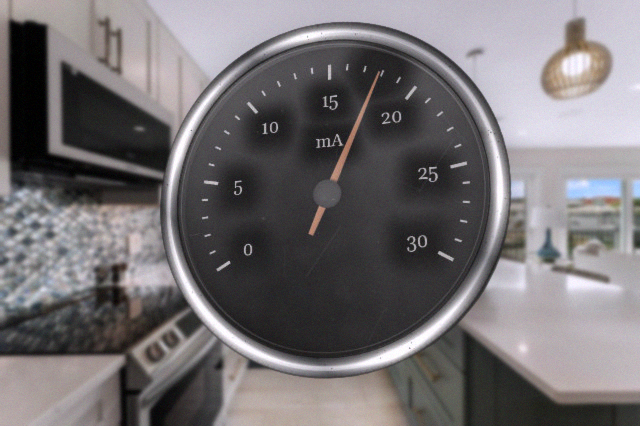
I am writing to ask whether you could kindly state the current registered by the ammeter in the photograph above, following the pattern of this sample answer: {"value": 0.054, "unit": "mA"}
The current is {"value": 18, "unit": "mA"}
